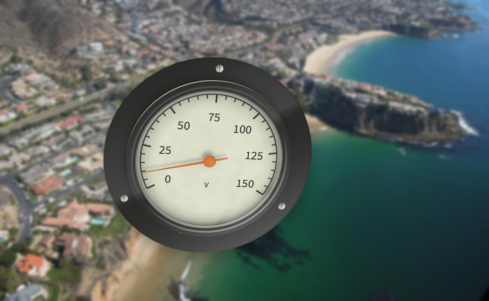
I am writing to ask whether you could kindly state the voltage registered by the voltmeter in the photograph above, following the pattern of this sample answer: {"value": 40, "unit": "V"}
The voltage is {"value": 10, "unit": "V"}
